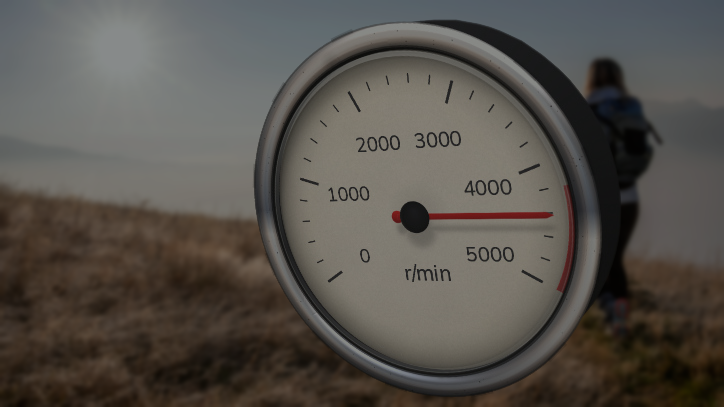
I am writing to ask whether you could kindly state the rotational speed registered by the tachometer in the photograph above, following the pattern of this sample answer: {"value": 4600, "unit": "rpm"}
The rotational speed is {"value": 4400, "unit": "rpm"}
